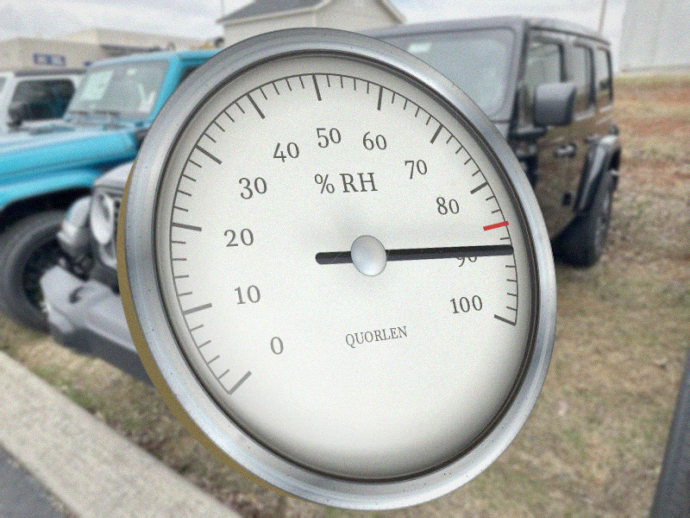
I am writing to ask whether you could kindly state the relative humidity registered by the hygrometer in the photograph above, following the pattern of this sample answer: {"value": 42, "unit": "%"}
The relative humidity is {"value": 90, "unit": "%"}
